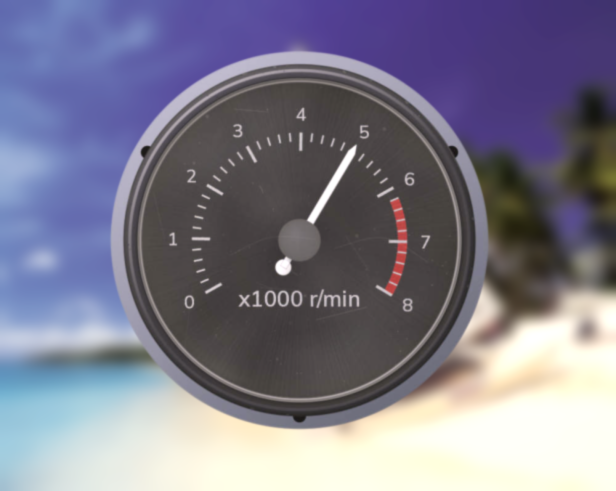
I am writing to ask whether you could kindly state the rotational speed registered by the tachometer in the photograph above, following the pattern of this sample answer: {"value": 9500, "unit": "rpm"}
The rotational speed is {"value": 5000, "unit": "rpm"}
